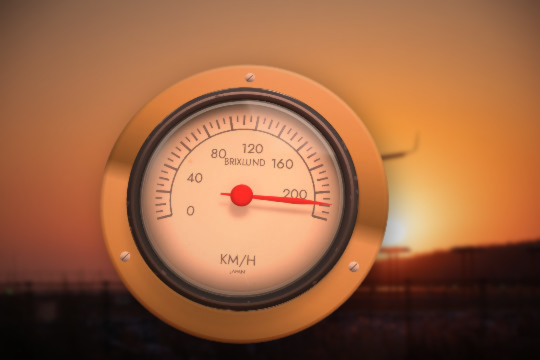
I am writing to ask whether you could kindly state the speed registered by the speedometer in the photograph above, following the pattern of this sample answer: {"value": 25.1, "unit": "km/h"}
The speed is {"value": 210, "unit": "km/h"}
